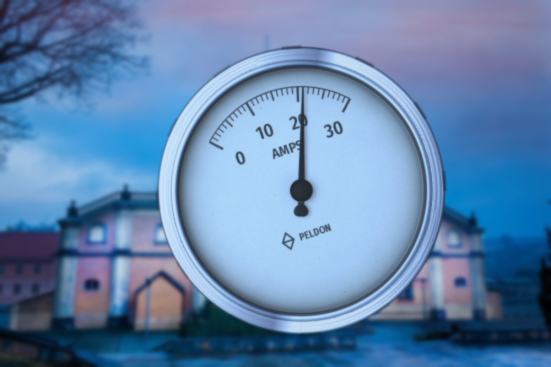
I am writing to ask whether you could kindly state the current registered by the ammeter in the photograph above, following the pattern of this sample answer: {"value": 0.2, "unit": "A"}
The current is {"value": 21, "unit": "A"}
